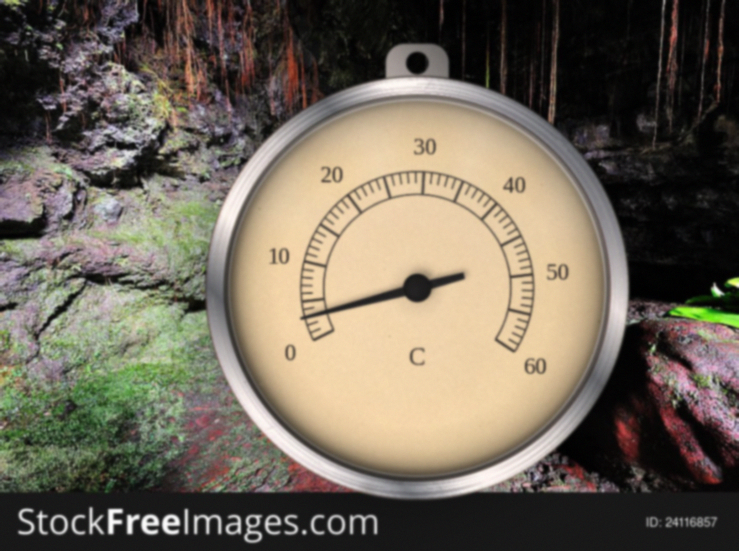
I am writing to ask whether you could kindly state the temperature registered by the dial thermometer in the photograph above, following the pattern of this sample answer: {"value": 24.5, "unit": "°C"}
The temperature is {"value": 3, "unit": "°C"}
